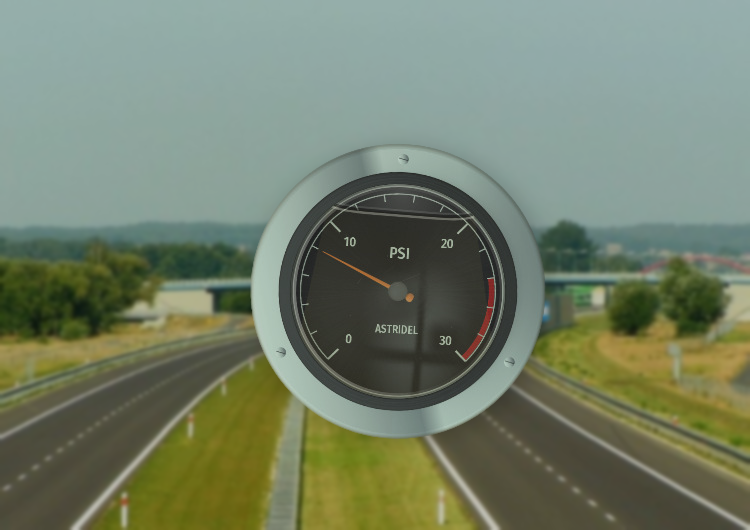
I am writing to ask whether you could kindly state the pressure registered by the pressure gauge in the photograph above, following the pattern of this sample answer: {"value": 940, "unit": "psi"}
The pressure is {"value": 8, "unit": "psi"}
